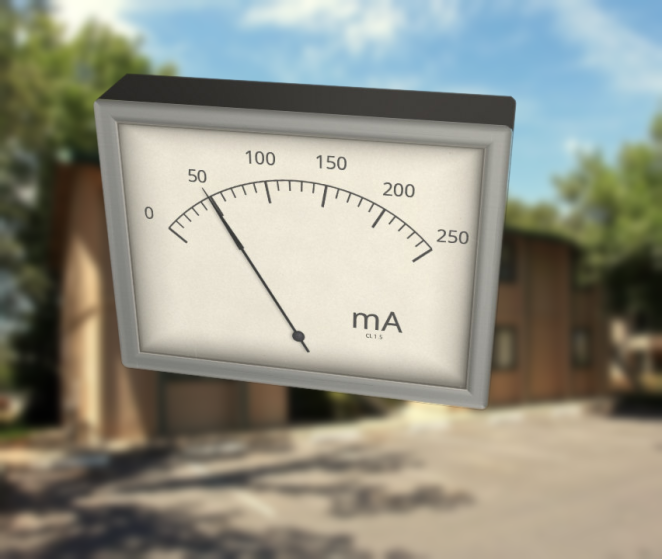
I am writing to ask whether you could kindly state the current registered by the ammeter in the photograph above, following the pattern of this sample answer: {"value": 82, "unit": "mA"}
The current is {"value": 50, "unit": "mA"}
